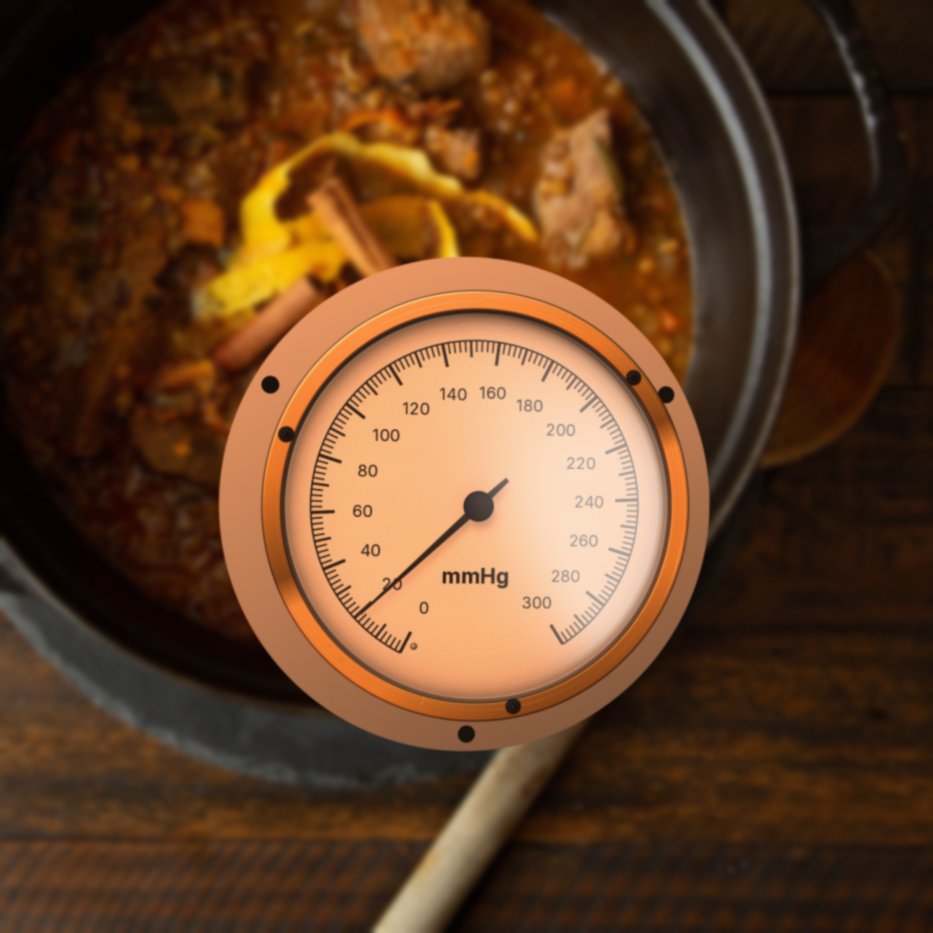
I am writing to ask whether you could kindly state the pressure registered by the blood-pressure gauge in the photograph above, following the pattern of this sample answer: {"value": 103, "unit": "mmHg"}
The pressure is {"value": 20, "unit": "mmHg"}
